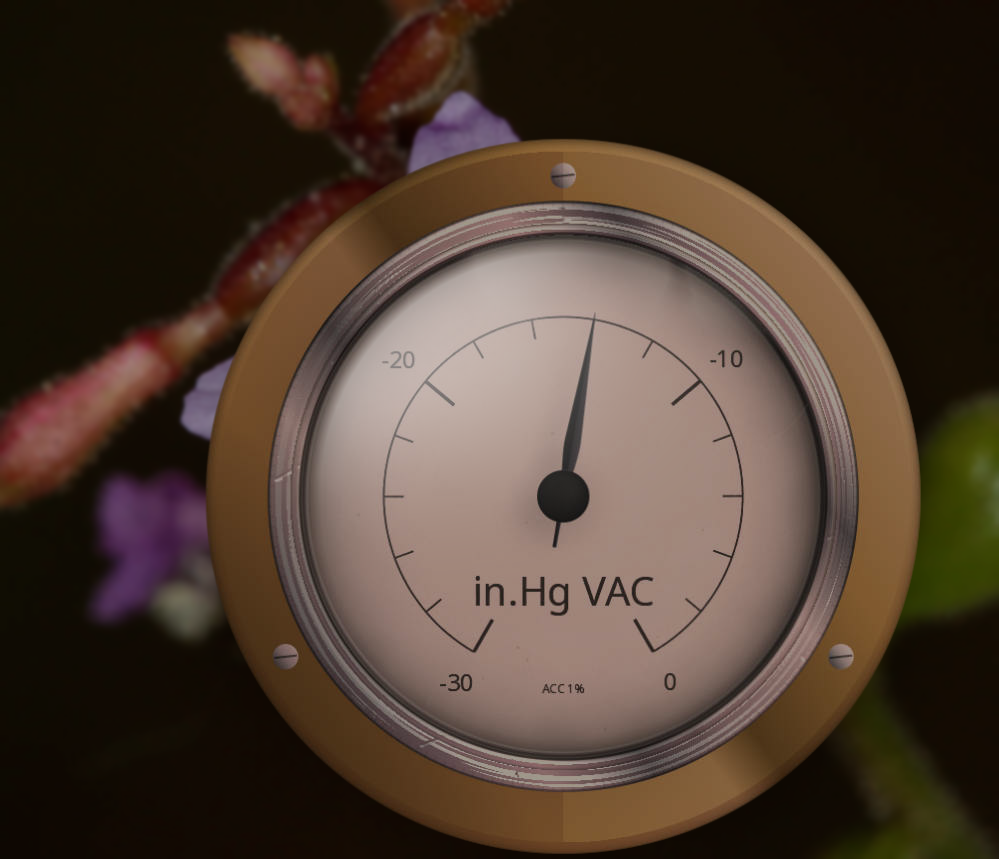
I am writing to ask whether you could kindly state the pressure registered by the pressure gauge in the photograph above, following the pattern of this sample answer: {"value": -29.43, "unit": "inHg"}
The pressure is {"value": -14, "unit": "inHg"}
